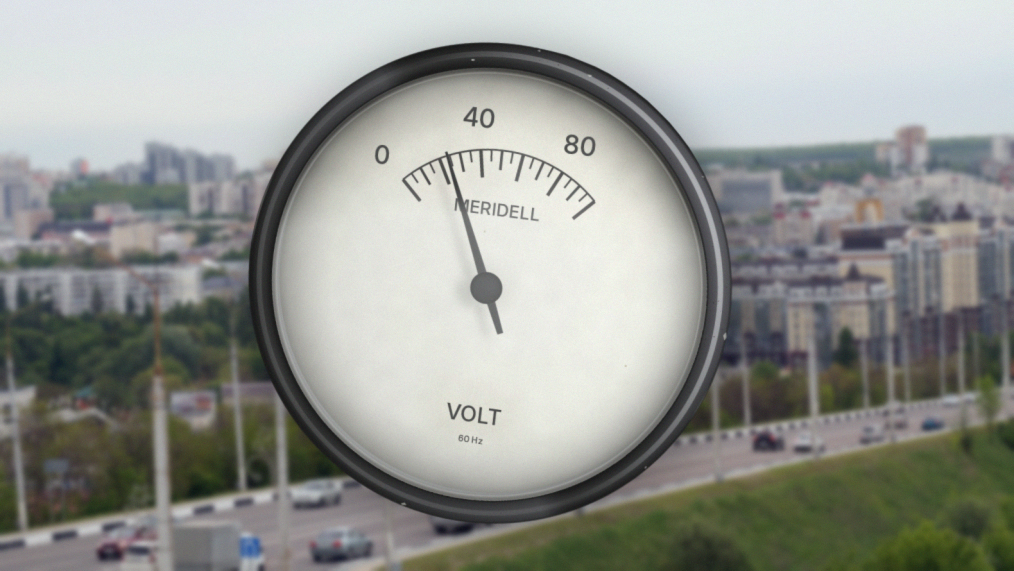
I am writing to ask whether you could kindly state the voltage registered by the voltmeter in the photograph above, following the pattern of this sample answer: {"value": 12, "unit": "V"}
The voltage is {"value": 25, "unit": "V"}
